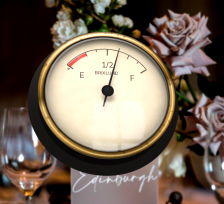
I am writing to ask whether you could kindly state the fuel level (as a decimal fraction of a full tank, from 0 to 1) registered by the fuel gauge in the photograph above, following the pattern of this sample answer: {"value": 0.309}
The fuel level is {"value": 0.625}
